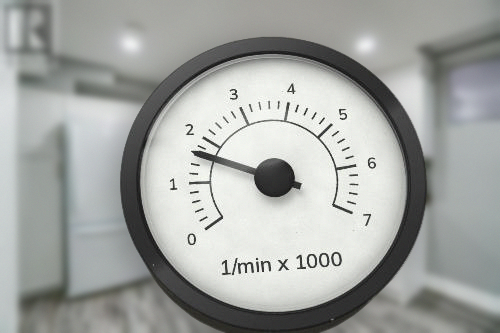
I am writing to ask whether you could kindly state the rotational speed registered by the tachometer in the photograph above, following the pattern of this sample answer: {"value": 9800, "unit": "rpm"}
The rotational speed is {"value": 1600, "unit": "rpm"}
